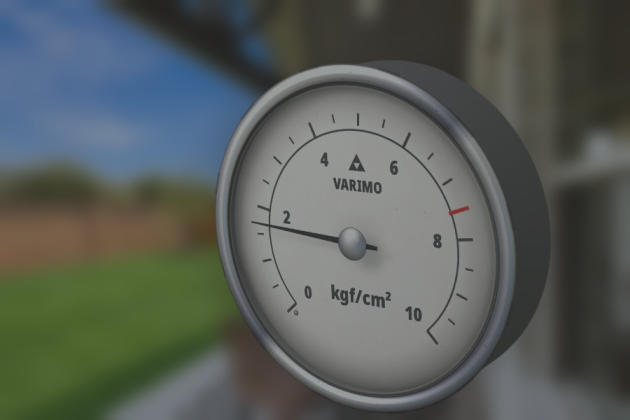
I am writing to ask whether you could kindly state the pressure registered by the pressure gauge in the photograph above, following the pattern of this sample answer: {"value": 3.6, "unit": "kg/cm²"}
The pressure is {"value": 1.75, "unit": "kg/cm²"}
